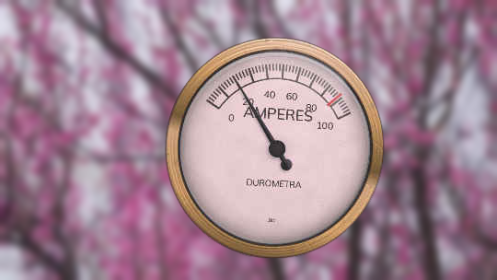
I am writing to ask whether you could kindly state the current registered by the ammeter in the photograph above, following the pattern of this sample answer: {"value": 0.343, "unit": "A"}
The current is {"value": 20, "unit": "A"}
